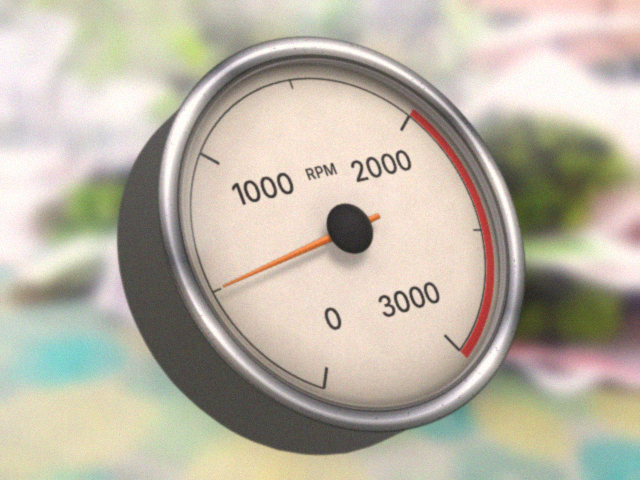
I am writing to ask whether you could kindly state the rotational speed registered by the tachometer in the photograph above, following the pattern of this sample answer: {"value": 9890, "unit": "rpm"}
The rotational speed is {"value": 500, "unit": "rpm"}
